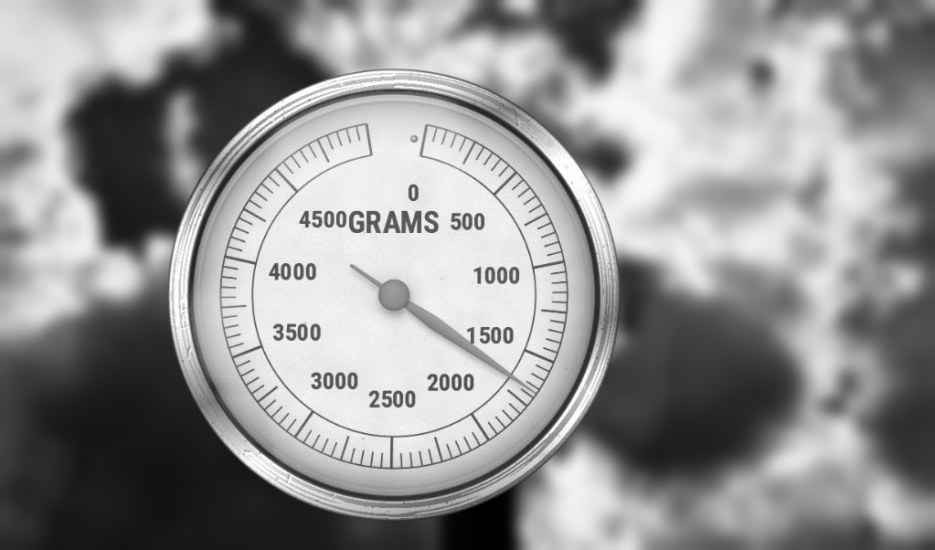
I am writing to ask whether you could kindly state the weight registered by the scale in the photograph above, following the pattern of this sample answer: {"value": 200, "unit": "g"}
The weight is {"value": 1675, "unit": "g"}
